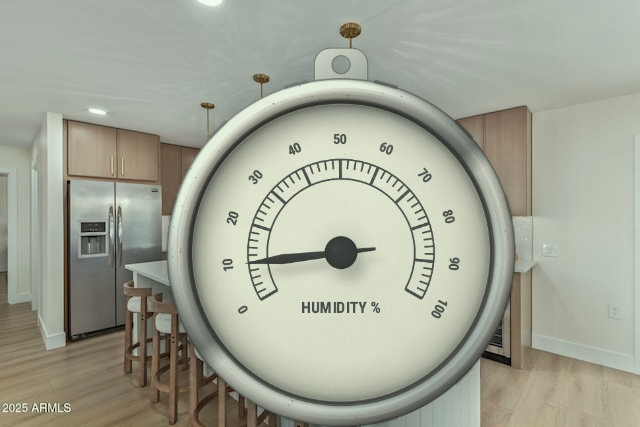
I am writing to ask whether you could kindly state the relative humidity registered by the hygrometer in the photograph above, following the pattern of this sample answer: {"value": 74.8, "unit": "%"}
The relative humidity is {"value": 10, "unit": "%"}
